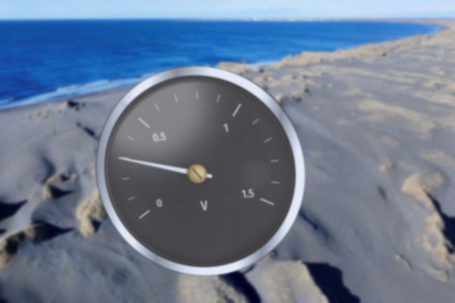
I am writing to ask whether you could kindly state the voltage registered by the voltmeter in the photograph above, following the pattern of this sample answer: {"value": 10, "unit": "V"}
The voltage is {"value": 0.3, "unit": "V"}
